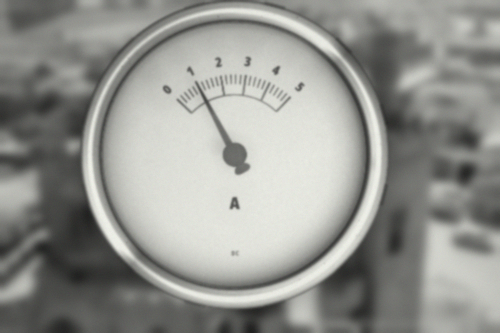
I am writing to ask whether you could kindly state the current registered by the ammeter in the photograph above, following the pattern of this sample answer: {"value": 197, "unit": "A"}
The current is {"value": 1, "unit": "A"}
